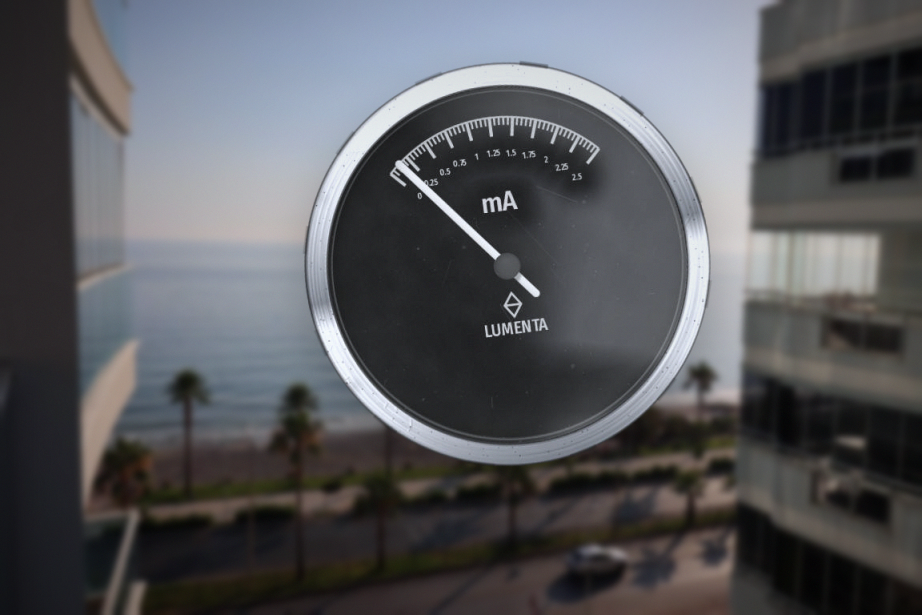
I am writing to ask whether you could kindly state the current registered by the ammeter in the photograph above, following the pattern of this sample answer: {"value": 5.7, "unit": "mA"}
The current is {"value": 0.15, "unit": "mA"}
